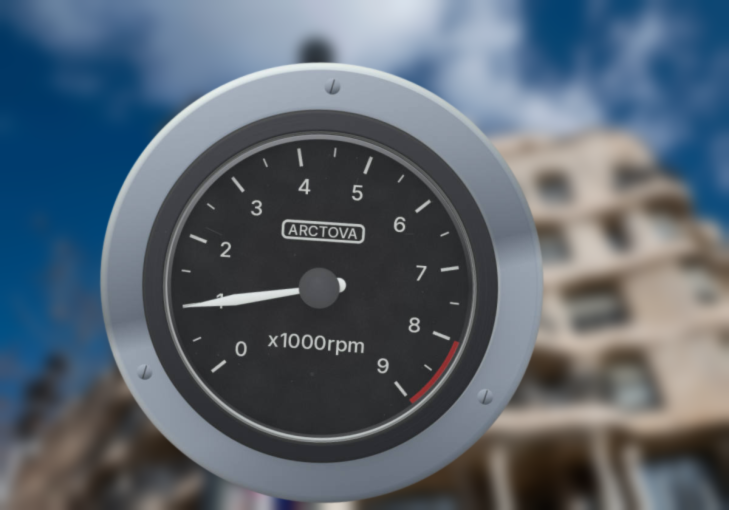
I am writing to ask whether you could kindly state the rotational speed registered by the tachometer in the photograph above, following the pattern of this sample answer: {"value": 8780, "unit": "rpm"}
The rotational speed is {"value": 1000, "unit": "rpm"}
